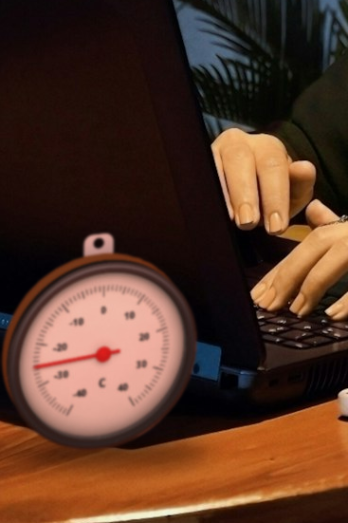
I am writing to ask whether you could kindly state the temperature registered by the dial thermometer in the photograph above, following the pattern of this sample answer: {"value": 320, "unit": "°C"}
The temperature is {"value": -25, "unit": "°C"}
